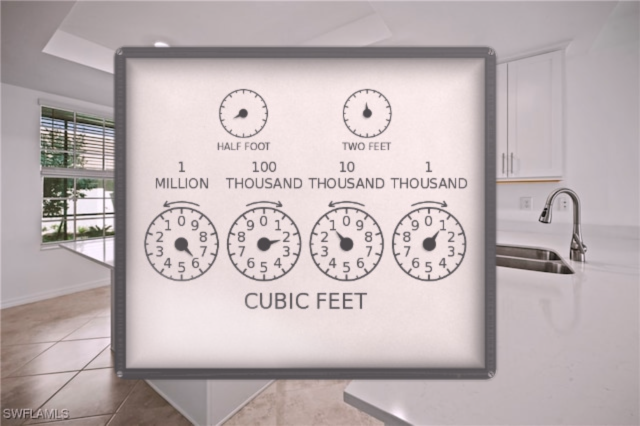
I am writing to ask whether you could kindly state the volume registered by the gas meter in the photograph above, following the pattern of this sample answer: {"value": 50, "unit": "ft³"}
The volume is {"value": 621100, "unit": "ft³"}
